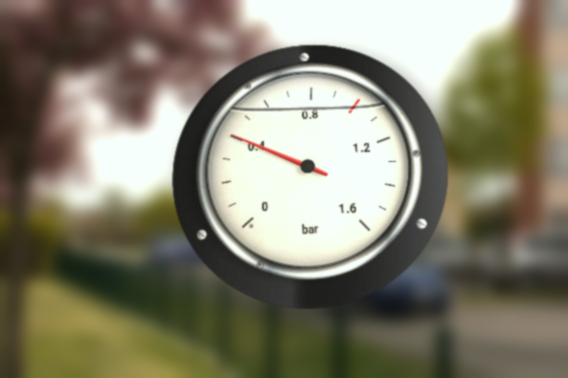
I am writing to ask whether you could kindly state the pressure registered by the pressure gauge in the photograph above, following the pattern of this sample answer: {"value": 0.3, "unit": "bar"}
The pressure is {"value": 0.4, "unit": "bar"}
